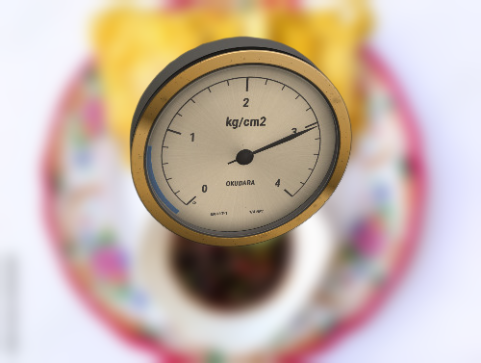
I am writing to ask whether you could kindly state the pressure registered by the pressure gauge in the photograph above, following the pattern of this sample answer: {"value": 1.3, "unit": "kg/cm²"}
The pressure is {"value": 3, "unit": "kg/cm²"}
